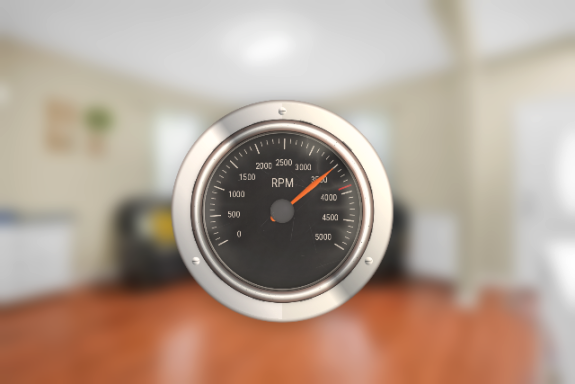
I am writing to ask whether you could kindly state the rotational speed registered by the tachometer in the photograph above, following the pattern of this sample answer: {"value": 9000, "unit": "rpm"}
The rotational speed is {"value": 3500, "unit": "rpm"}
